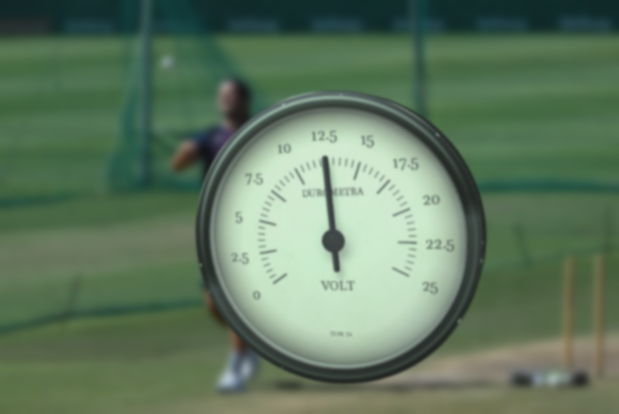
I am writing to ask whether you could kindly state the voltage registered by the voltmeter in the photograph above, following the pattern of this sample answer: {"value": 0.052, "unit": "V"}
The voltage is {"value": 12.5, "unit": "V"}
